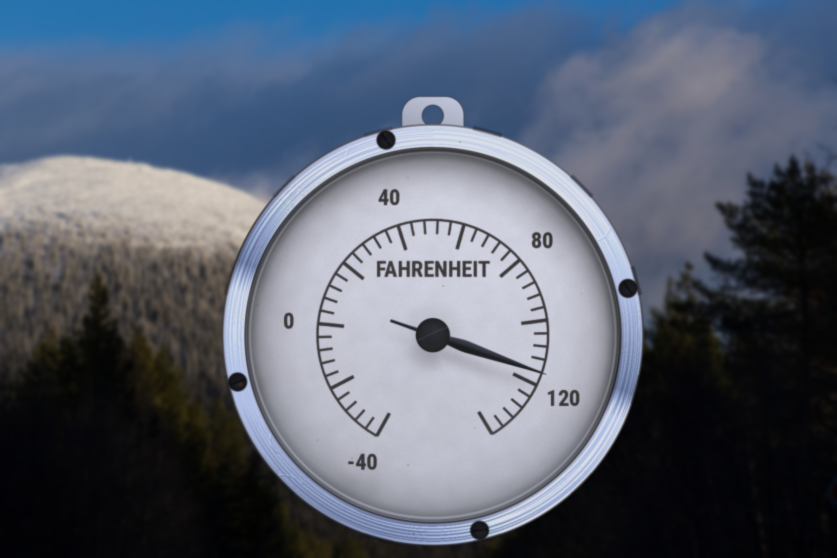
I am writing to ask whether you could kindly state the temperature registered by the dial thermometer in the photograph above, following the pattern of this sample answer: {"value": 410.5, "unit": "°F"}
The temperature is {"value": 116, "unit": "°F"}
